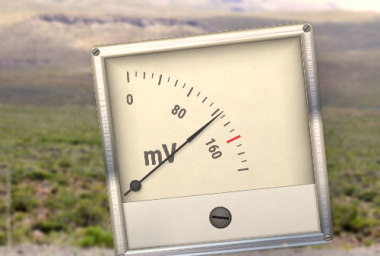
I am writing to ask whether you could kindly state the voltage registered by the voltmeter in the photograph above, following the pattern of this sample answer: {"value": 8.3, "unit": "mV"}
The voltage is {"value": 125, "unit": "mV"}
